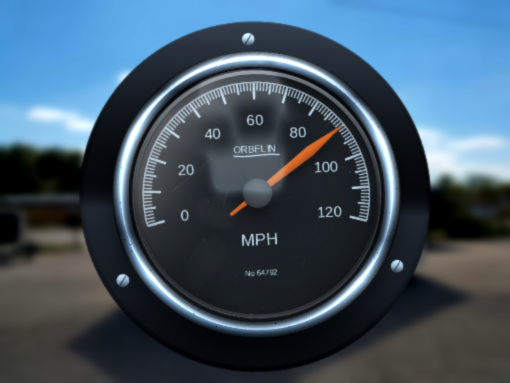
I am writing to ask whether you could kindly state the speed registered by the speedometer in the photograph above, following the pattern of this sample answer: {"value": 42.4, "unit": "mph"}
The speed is {"value": 90, "unit": "mph"}
